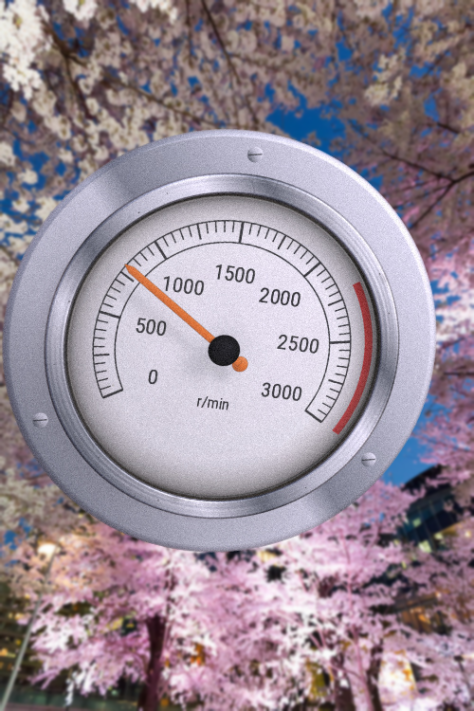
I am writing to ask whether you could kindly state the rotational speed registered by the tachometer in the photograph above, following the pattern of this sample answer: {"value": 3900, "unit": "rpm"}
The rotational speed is {"value": 800, "unit": "rpm"}
